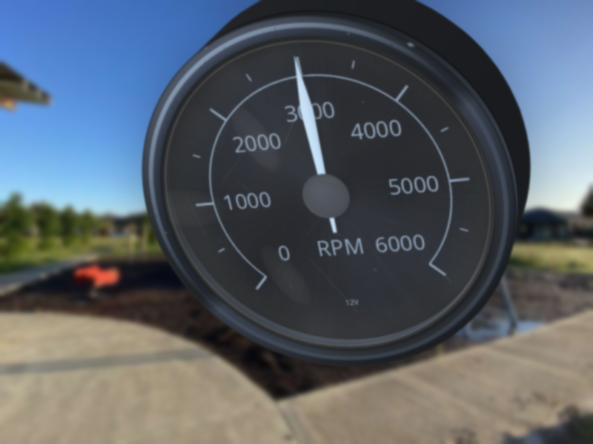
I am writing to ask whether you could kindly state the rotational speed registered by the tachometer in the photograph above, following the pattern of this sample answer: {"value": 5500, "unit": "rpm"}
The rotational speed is {"value": 3000, "unit": "rpm"}
